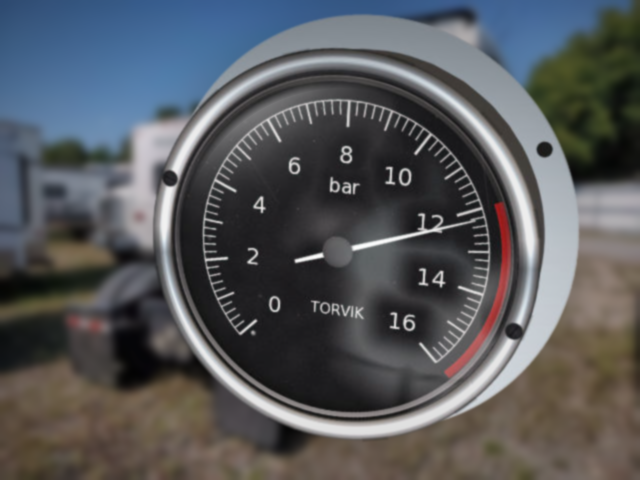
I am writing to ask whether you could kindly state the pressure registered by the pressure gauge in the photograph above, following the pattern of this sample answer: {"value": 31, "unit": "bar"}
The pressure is {"value": 12.2, "unit": "bar"}
